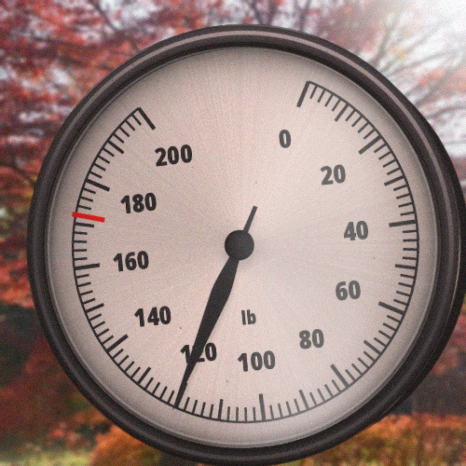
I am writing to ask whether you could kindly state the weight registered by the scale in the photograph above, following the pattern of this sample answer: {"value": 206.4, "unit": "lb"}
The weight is {"value": 120, "unit": "lb"}
